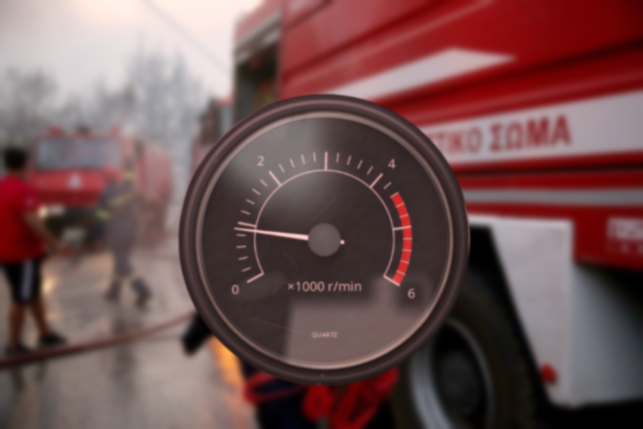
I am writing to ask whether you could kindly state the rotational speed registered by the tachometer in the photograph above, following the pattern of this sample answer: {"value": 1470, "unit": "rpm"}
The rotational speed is {"value": 900, "unit": "rpm"}
